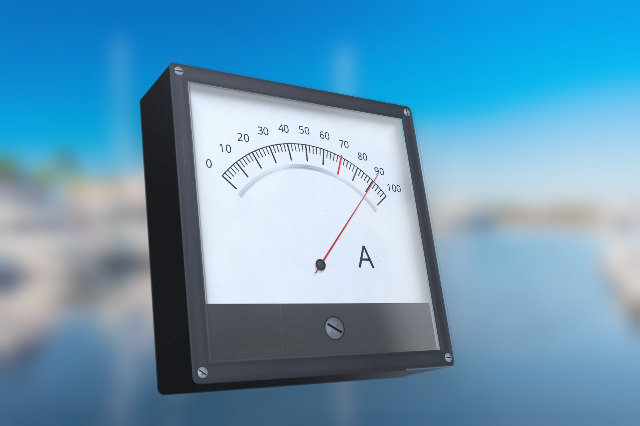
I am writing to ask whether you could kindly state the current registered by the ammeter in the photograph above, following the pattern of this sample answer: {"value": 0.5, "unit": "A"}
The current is {"value": 90, "unit": "A"}
